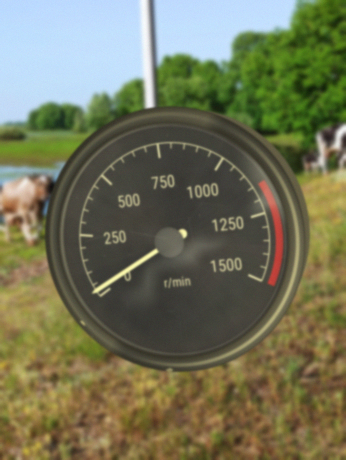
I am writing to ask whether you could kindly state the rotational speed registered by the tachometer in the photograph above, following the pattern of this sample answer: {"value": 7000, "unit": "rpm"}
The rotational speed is {"value": 25, "unit": "rpm"}
